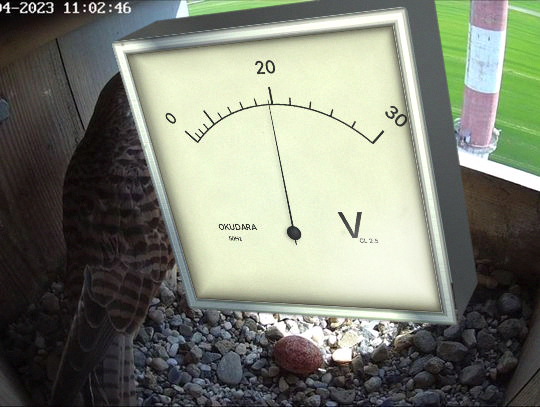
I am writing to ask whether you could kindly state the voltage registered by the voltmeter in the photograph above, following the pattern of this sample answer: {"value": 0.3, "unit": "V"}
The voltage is {"value": 20, "unit": "V"}
